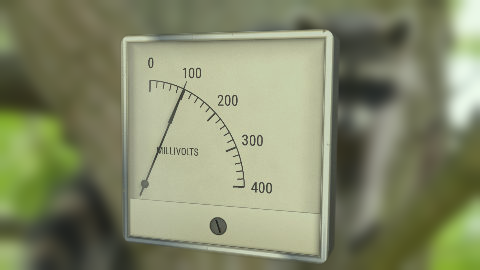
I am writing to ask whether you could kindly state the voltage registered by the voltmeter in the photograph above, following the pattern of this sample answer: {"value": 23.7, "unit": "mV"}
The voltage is {"value": 100, "unit": "mV"}
